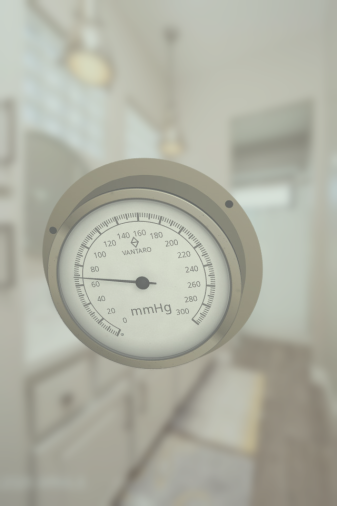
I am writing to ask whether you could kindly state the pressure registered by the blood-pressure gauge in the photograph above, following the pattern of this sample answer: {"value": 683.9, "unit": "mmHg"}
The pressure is {"value": 70, "unit": "mmHg"}
